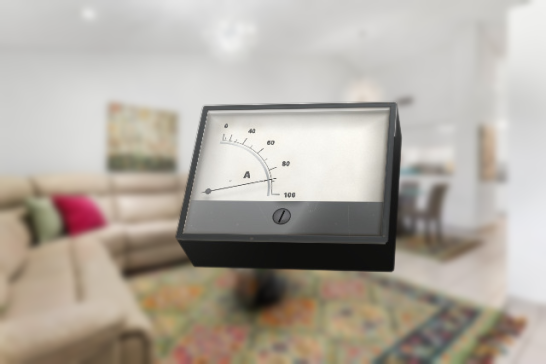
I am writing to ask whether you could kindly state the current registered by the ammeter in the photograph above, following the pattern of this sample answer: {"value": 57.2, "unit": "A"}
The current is {"value": 90, "unit": "A"}
